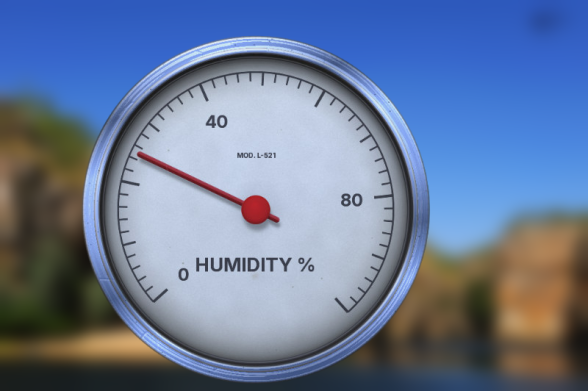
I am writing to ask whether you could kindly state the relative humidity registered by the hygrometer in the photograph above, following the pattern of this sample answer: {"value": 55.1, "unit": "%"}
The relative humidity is {"value": 25, "unit": "%"}
